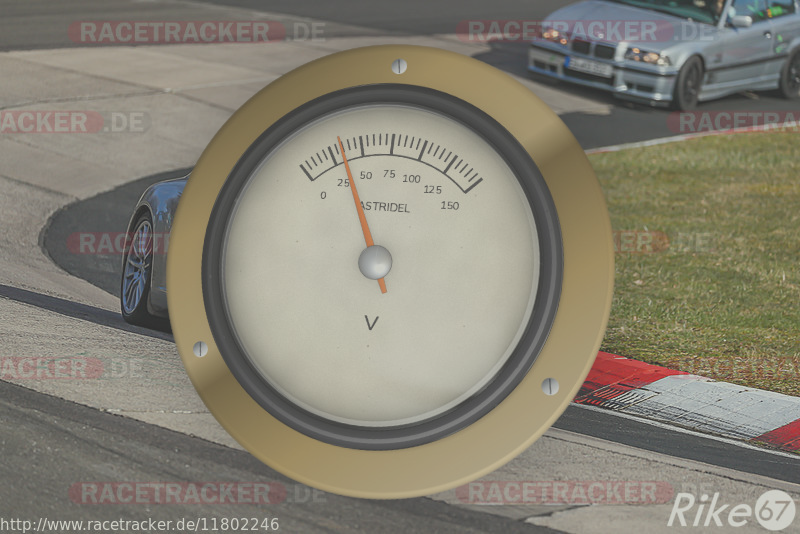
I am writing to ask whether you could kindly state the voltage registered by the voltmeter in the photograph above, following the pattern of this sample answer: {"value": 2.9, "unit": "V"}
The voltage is {"value": 35, "unit": "V"}
